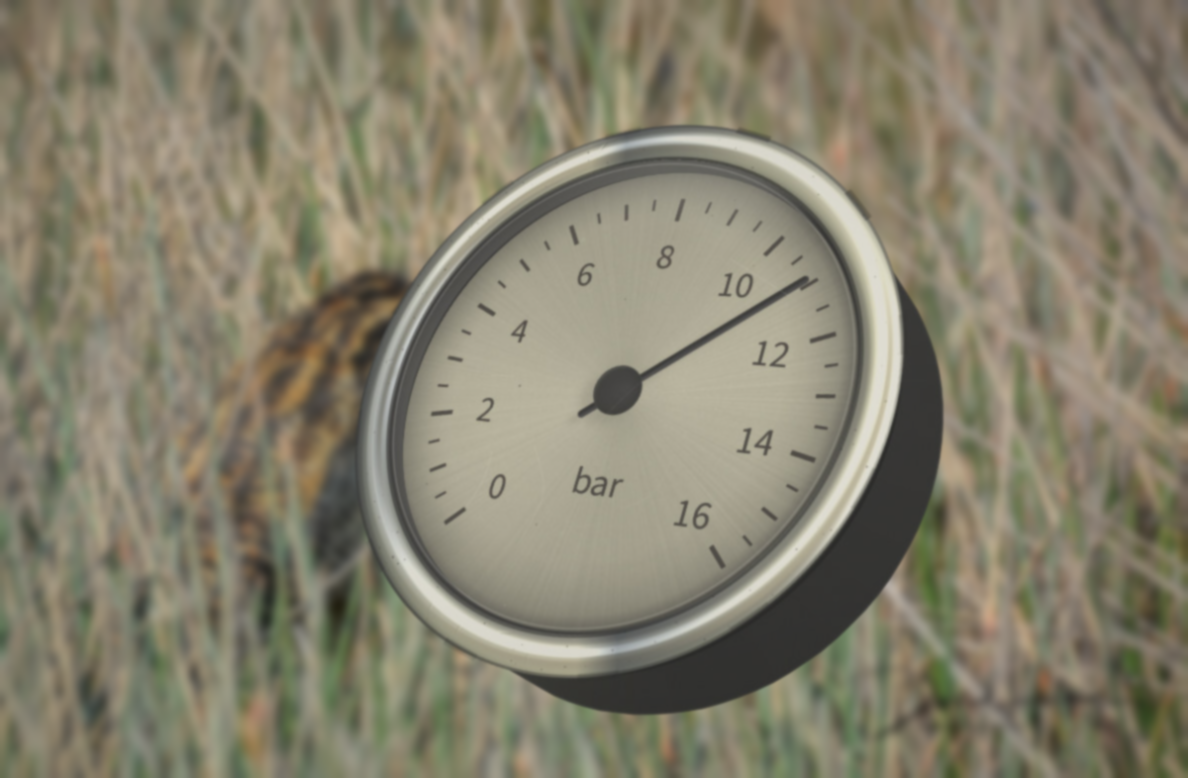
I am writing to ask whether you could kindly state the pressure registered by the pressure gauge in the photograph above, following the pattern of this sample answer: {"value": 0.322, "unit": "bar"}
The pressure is {"value": 11, "unit": "bar"}
